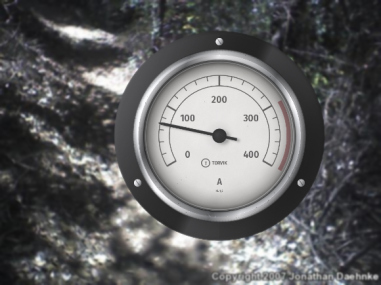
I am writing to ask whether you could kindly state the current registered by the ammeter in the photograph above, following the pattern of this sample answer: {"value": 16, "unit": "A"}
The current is {"value": 70, "unit": "A"}
